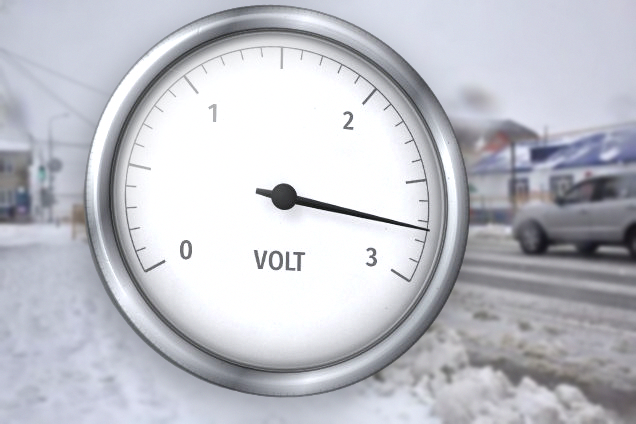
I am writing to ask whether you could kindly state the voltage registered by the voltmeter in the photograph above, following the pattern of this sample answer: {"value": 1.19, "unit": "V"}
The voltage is {"value": 2.75, "unit": "V"}
